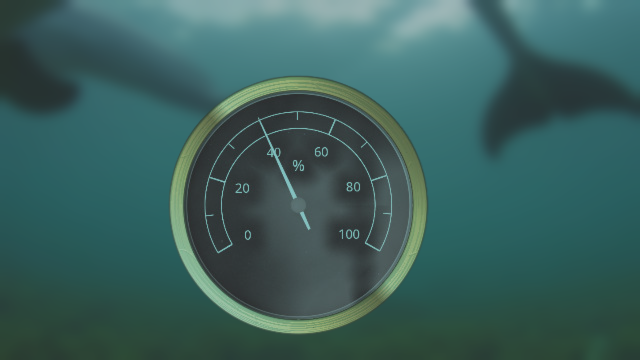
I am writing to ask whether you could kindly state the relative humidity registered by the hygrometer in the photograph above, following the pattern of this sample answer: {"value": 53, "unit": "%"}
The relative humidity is {"value": 40, "unit": "%"}
